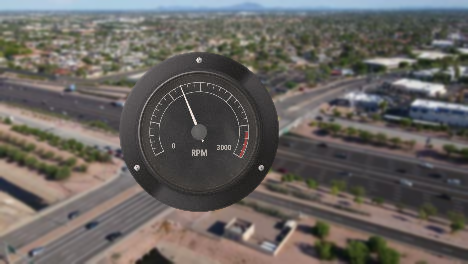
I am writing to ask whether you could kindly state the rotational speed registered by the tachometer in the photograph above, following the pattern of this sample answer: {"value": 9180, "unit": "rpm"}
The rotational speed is {"value": 1200, "unit": "rpm"}
